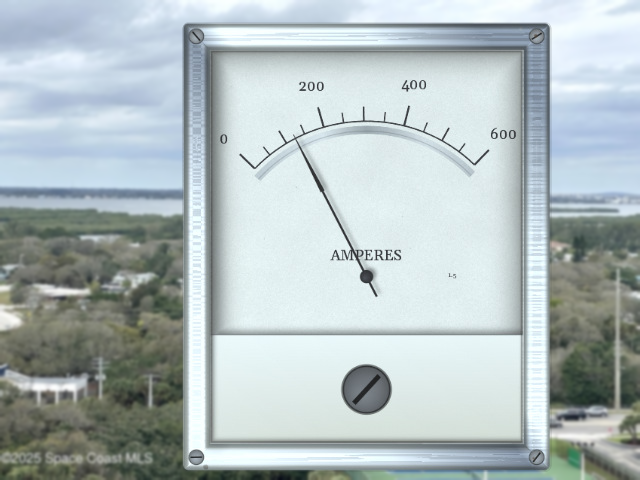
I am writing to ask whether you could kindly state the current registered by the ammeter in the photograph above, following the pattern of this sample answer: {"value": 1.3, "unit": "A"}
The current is {"value": 125, "unit": "A"}
